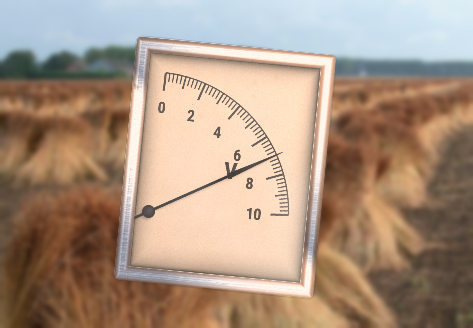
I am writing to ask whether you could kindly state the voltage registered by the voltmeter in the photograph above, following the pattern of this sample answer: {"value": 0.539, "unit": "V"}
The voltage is {"value": 7, "unit": "V"}
